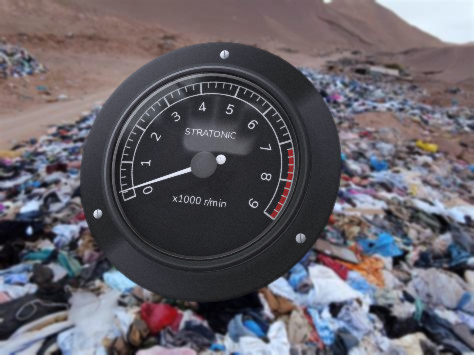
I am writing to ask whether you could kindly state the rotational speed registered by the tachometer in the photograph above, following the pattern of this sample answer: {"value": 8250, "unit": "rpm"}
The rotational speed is {"value": 200, "unit": "rpm"}
